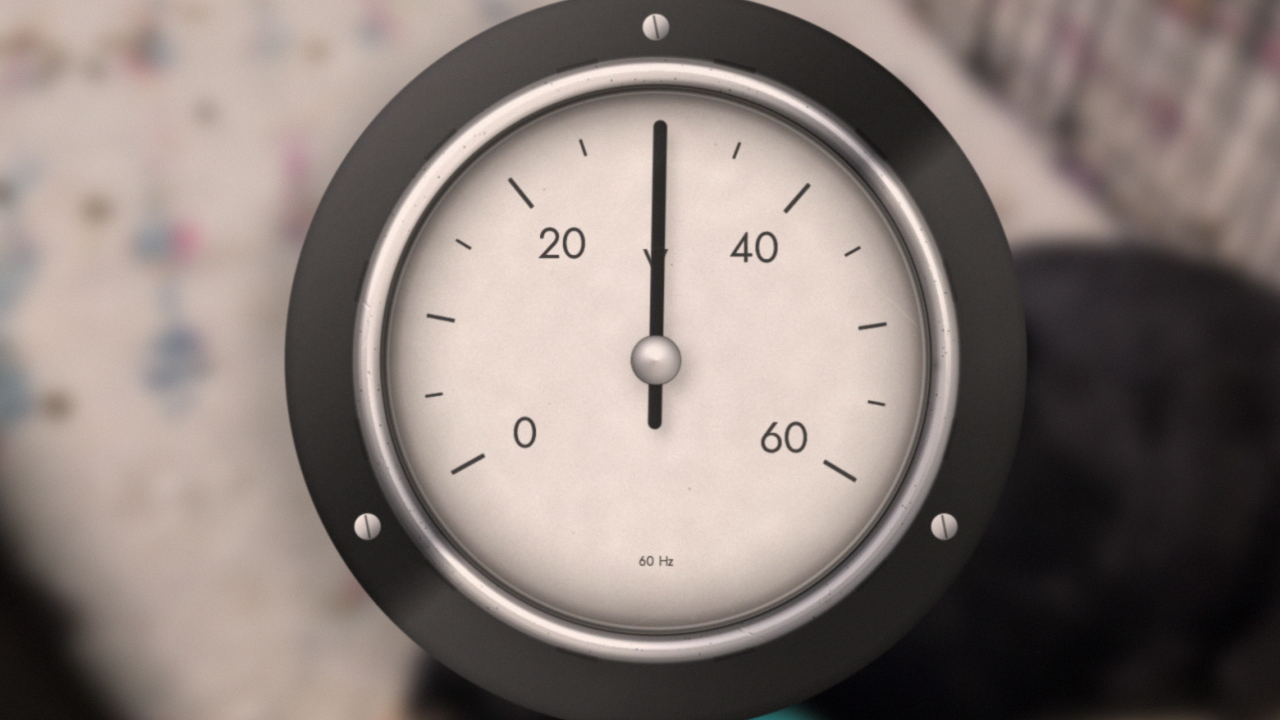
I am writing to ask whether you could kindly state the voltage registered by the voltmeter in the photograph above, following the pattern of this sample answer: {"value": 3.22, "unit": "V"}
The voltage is {"value": 30, "unit": "V"}
